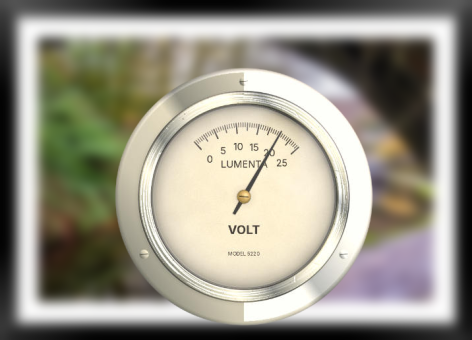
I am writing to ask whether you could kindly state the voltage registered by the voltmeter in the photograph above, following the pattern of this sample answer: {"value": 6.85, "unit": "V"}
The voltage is {"value": 20, "unit": "V"}
